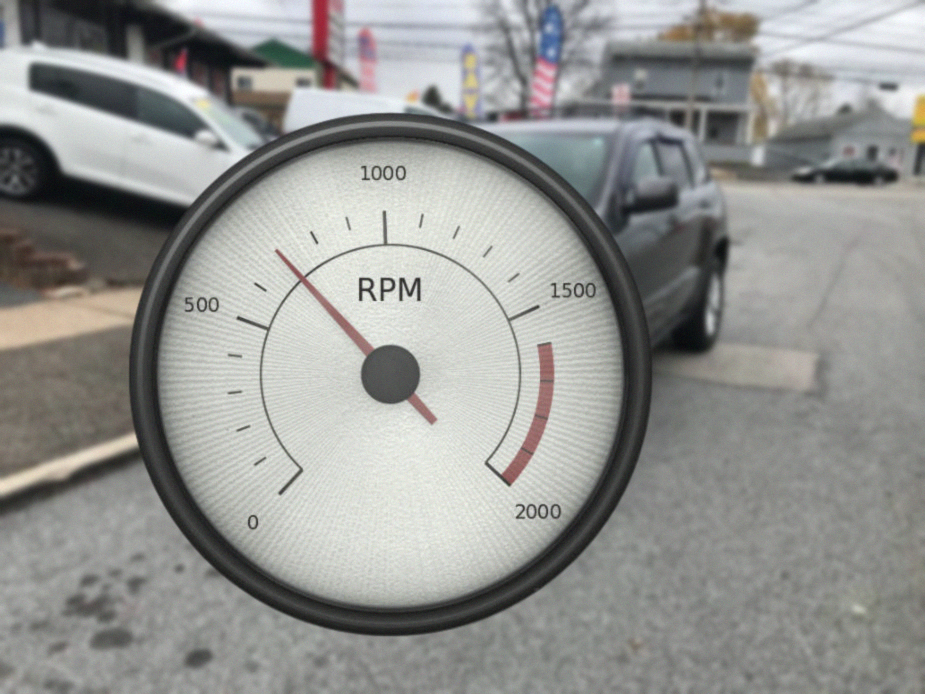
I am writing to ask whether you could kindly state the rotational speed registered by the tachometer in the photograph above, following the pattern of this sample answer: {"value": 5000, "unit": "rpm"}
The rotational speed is {"value": 700, "unit": "rpm"}
